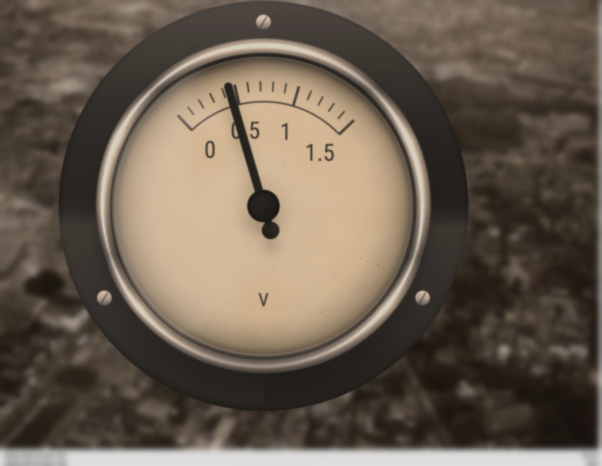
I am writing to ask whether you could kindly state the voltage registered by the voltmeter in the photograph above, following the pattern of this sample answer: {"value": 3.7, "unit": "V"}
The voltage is {"value": 0.45, "unit": "V"}
